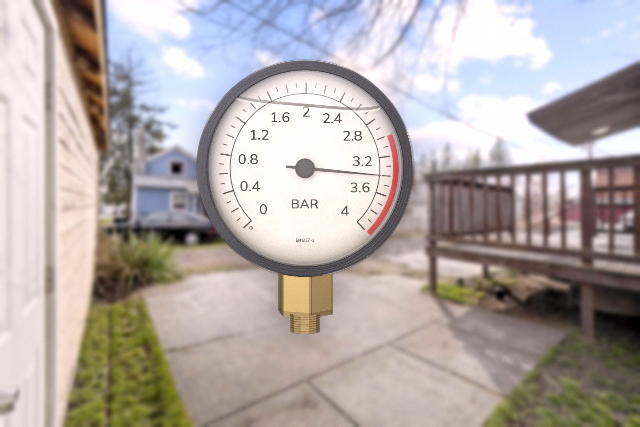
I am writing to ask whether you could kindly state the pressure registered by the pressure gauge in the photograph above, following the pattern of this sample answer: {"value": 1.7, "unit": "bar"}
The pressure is {"value": 3.4, "unit": "bar"}
